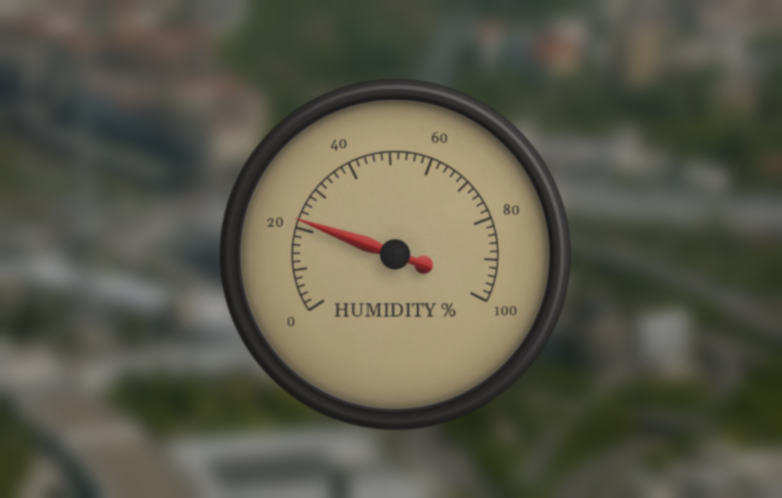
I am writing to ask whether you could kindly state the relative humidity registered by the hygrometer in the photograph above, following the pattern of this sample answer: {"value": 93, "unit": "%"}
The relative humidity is {"value": 22, "unit": "%"}
